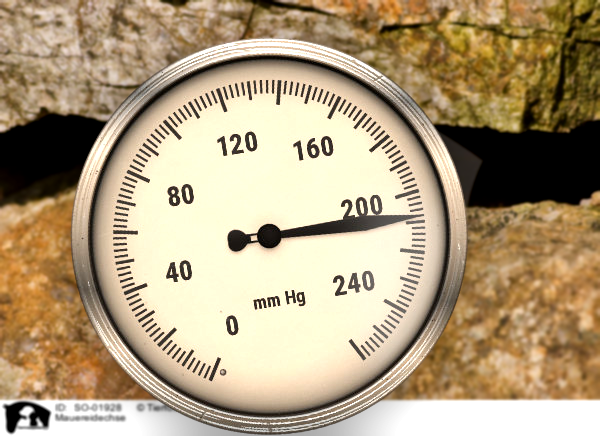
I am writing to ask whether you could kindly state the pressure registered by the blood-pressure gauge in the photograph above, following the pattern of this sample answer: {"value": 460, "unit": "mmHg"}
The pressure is {"value": 208, "unit": "mmHg"}
